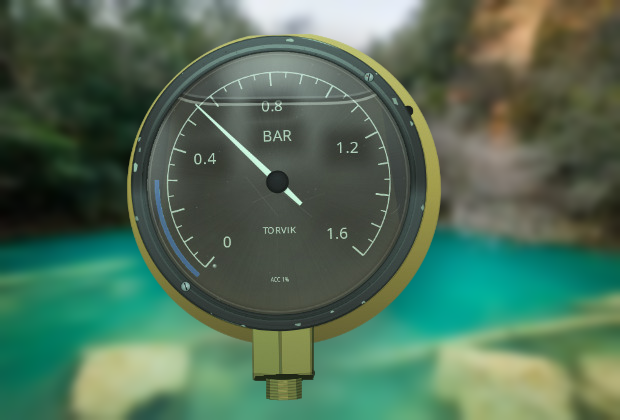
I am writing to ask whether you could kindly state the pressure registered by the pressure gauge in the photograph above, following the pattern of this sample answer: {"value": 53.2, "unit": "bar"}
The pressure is {"value": 0.55, "unit": "bar"}
